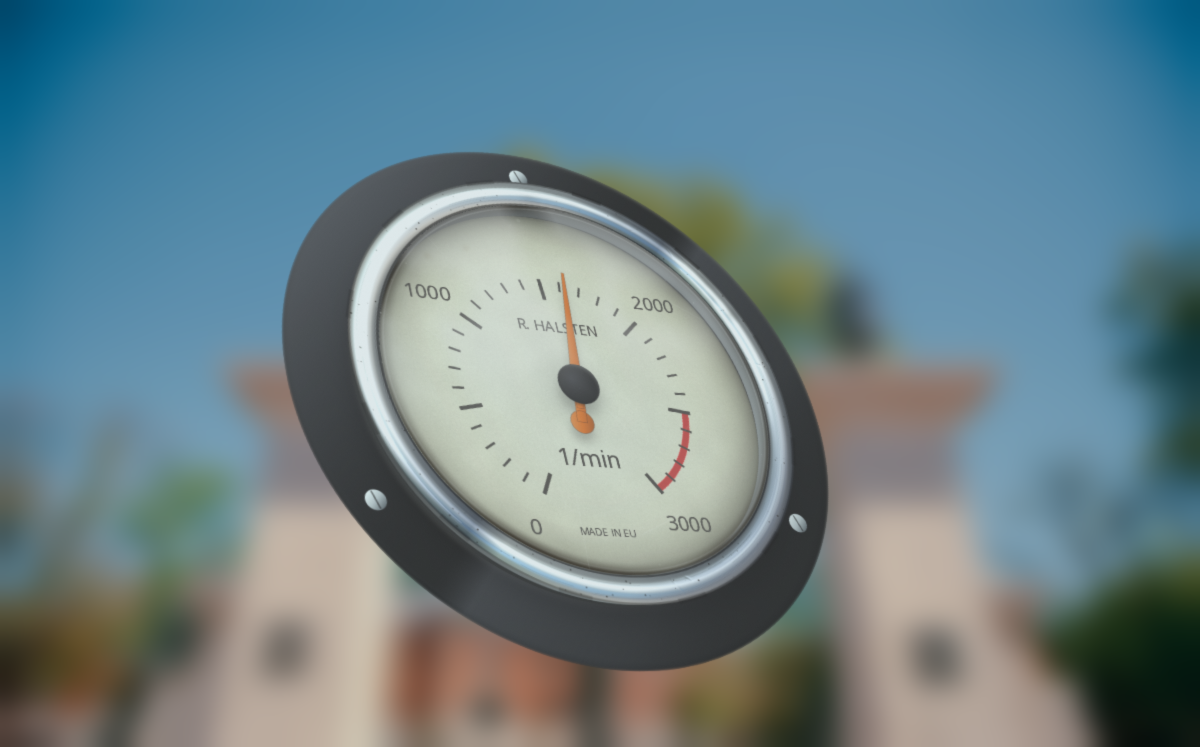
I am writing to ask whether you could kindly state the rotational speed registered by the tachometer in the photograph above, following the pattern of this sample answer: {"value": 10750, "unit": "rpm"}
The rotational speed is {"value": 1600, "unit": "rpm"}
